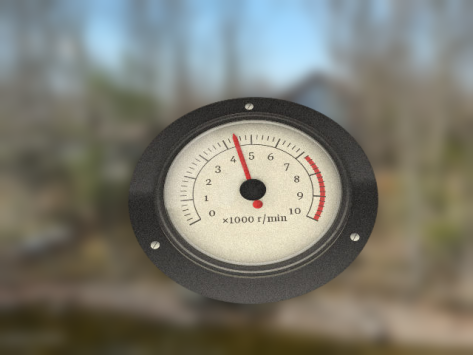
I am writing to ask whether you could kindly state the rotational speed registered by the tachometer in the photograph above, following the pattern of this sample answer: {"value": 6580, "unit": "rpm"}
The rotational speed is {"value": 4400, "unit": "rpm"}
